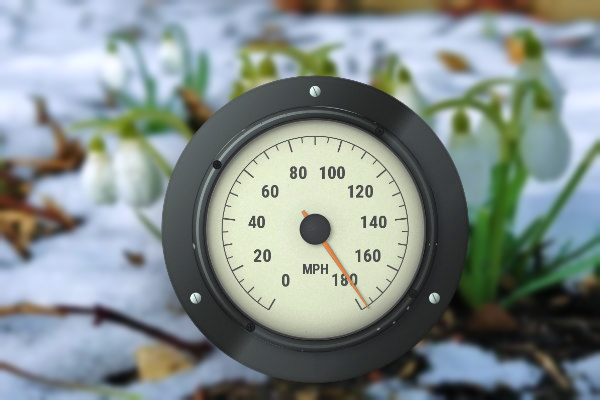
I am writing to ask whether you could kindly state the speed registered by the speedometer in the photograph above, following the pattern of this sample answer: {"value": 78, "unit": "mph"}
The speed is {"value": 177.5, "unit": "mph"}
